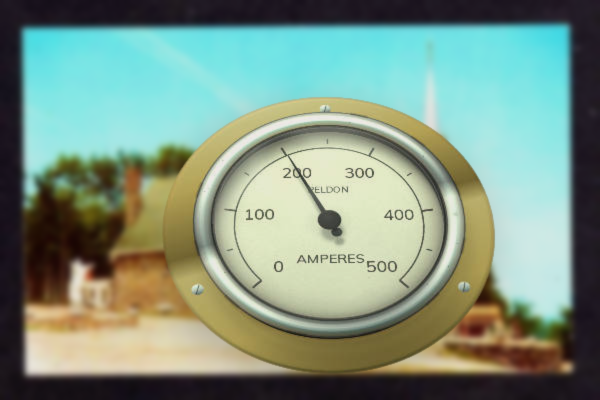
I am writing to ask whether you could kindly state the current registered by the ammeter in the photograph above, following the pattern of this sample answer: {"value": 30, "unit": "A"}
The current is {"value": 200, "unit": "A"}
